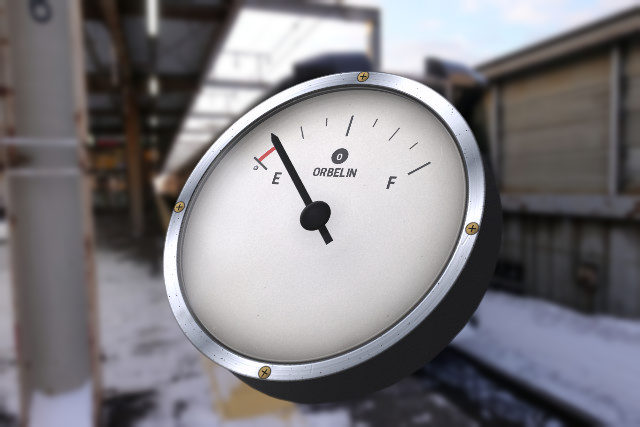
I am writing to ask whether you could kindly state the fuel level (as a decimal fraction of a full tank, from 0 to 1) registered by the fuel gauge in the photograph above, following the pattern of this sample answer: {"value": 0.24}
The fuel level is {"value": 0.125}
